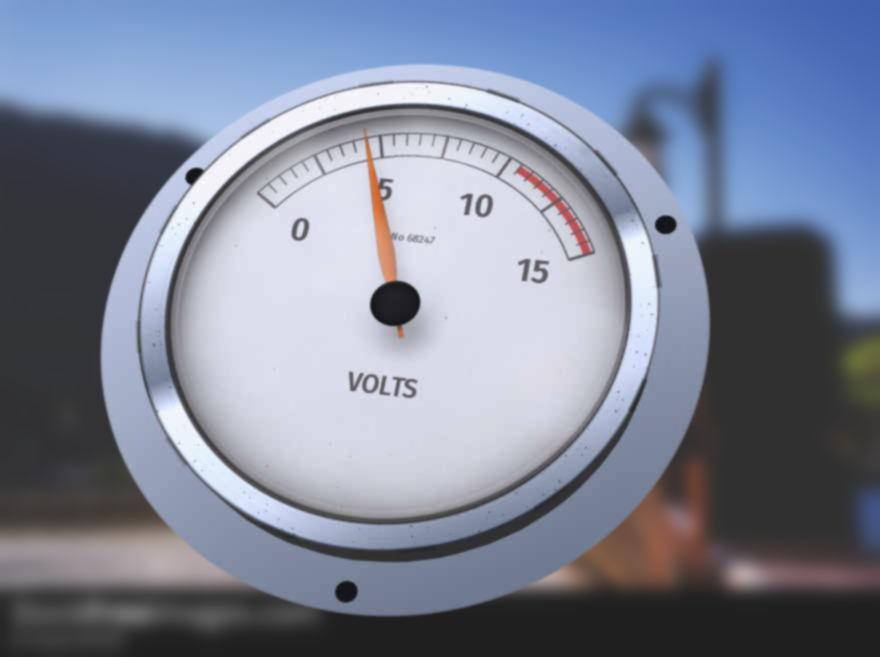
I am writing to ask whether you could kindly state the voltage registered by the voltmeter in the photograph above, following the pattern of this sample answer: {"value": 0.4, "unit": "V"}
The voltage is {"value": 4.5, "unit": "V"}
